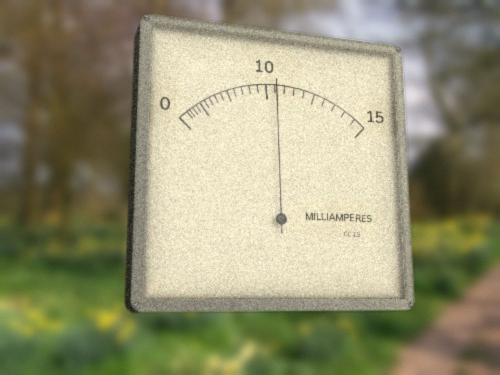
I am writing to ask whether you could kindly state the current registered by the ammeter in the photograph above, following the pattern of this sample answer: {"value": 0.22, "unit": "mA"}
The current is {"value": 10.5, "unit": "mA"}
